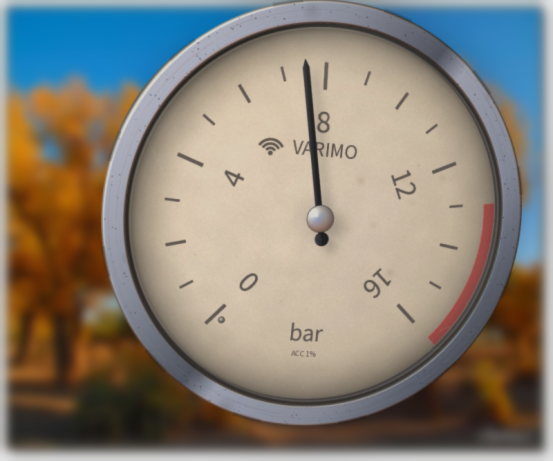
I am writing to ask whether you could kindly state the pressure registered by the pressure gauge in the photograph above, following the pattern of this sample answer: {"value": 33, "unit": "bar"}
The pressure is {"value": 7.5, "unit": "bar"}
